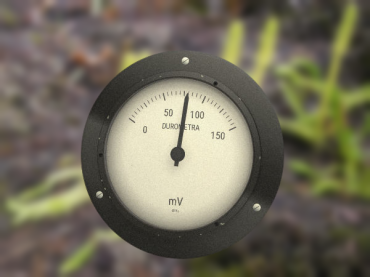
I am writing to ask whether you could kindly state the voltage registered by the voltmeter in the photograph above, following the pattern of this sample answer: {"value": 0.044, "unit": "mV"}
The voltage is {"value": 80, "unit": "mV"}
